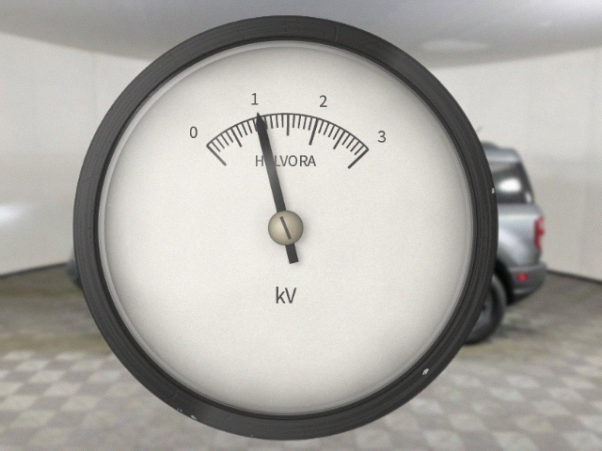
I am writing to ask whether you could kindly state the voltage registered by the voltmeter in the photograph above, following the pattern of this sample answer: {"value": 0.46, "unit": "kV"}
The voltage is {"value": 1, "unit": "kV"}
